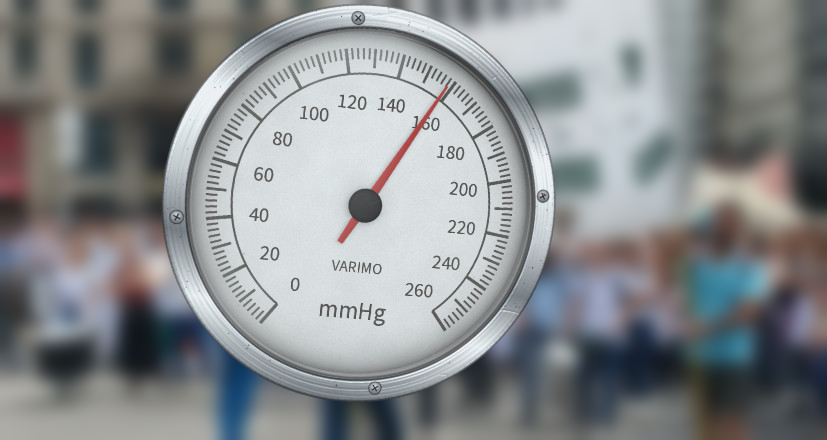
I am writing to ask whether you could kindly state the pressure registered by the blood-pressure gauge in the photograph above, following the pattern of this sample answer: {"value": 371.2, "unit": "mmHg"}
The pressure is {"value": 158, "unit": "mmHg"}
